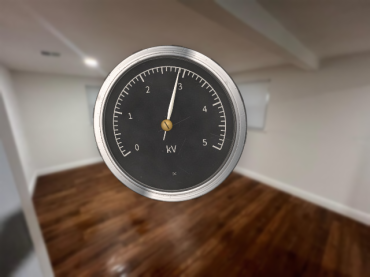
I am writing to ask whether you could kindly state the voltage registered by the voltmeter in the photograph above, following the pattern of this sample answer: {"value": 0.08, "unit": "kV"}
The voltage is {"value": 2.9, "unit": "kV"}
